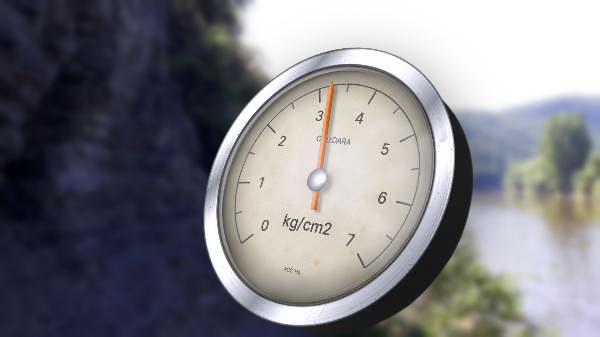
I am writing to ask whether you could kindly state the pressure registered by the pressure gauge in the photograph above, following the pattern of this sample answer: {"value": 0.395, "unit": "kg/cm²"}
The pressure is {"value": 3.25, "unit": "kg/cm²"}
